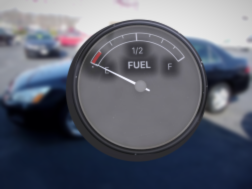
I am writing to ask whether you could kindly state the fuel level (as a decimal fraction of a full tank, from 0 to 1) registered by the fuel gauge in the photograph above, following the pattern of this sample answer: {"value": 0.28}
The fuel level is {"value": 0}
